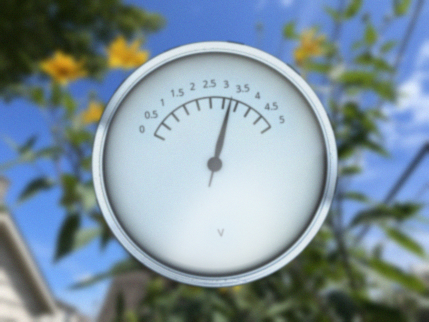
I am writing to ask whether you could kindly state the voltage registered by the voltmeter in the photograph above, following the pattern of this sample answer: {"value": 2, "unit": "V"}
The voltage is {"value": 3.25, "unit": "V"}
